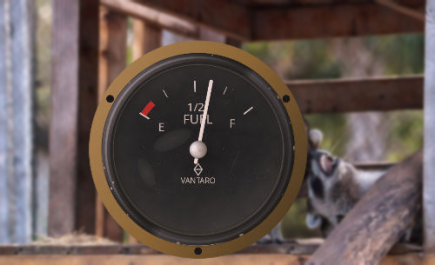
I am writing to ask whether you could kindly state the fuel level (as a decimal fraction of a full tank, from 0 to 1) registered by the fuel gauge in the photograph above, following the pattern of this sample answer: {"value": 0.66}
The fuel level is {"value": 0.625}
